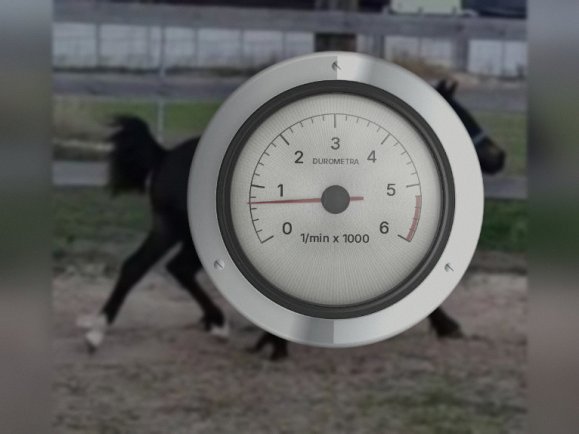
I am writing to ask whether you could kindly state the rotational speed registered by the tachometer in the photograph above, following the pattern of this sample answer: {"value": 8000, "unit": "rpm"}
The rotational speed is {"value": 700, "unit": "rpm"}
